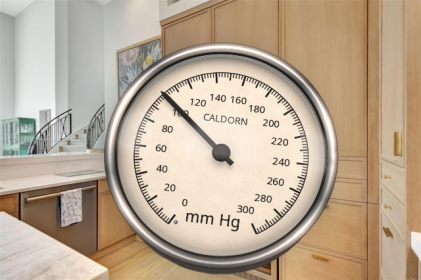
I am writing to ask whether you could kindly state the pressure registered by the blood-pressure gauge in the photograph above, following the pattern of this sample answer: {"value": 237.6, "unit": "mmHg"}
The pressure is {"value": 100, "unit": "mmHg"}
